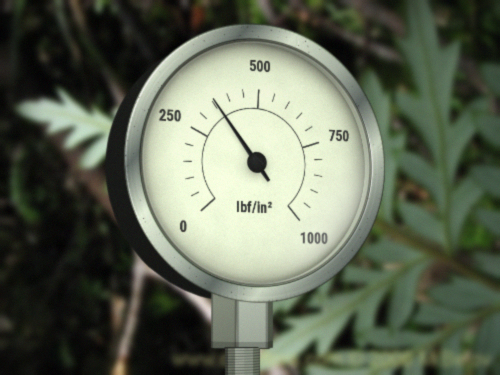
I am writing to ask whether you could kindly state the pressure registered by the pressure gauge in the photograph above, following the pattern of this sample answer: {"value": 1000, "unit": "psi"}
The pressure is {"value": 350, "unit": "psi"}
